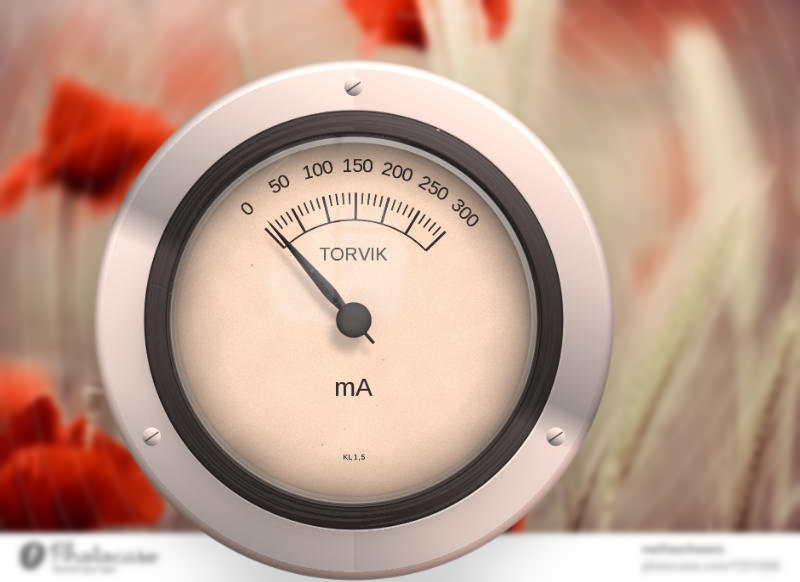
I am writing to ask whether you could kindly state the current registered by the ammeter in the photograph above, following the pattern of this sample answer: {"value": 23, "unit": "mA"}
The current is {"value": 10, "unit": "mA"}
